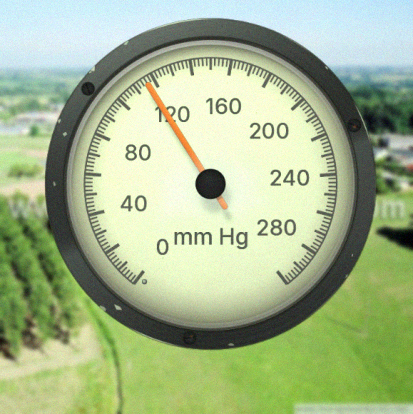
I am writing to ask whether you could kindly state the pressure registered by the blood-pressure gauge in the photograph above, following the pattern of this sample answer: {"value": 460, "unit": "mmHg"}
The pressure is {"value": 116, "unit": "mmHg"}
